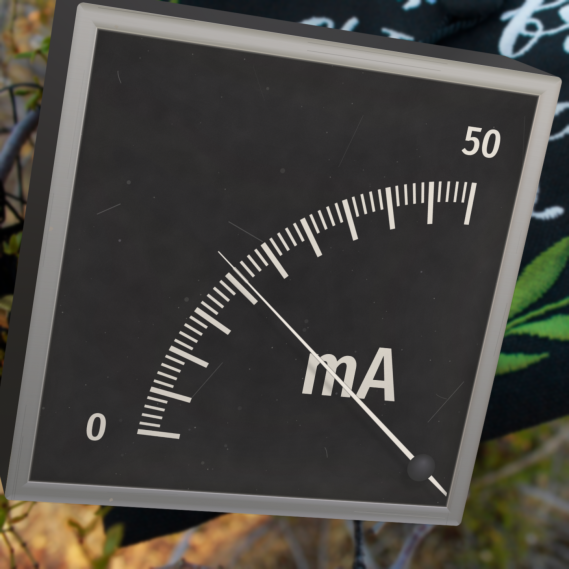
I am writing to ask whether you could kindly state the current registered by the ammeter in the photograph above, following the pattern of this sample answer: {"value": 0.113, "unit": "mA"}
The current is {"value": 21, "unit": "mA"}
